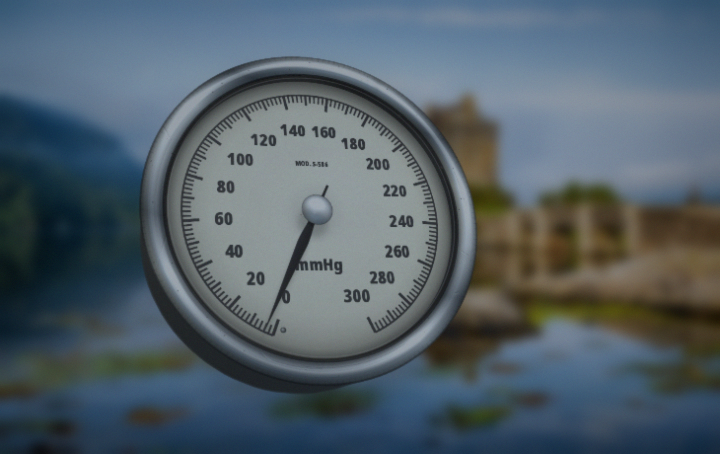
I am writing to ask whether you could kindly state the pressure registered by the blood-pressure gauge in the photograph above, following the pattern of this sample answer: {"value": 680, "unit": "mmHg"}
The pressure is {"value": 4, "unit": "mmHg"}
